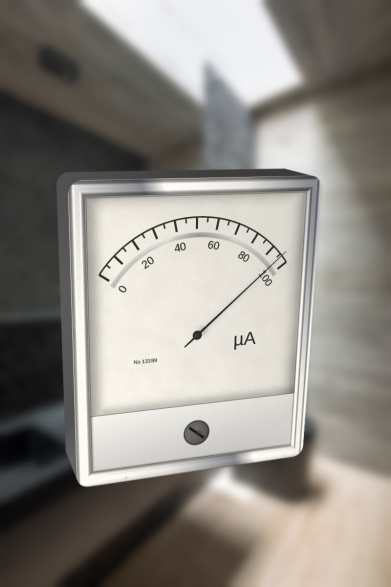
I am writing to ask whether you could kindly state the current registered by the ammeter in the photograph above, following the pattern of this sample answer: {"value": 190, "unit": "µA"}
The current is {"value": 95, "unit": "µA"}
